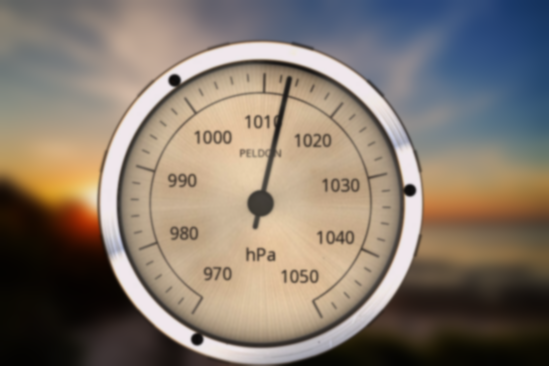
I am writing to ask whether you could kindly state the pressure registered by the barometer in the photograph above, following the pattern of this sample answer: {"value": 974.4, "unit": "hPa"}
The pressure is {"value": 1013, "unit": "hPa"}
